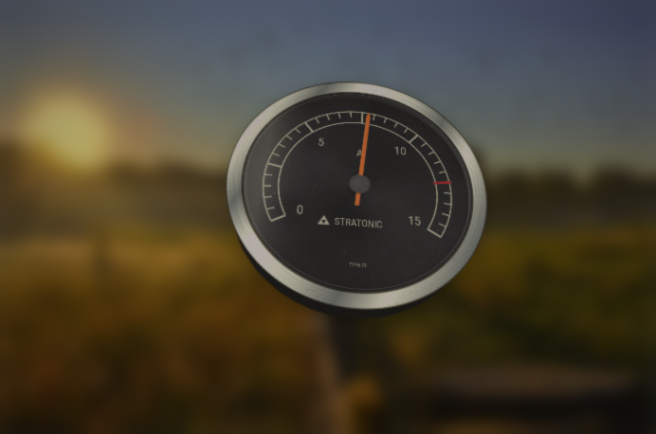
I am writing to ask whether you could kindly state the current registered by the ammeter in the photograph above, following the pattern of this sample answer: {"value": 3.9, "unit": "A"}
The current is {"value": 7.75, "unit": "A"}
